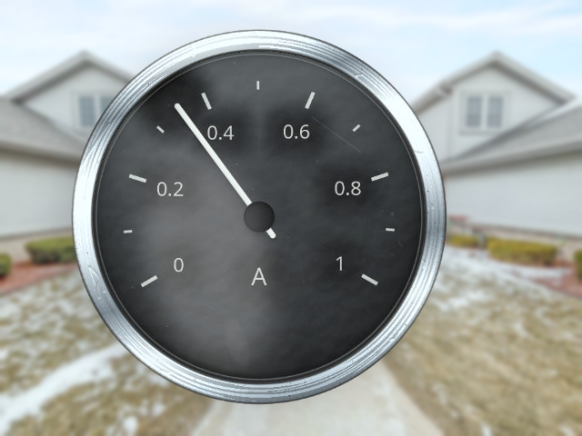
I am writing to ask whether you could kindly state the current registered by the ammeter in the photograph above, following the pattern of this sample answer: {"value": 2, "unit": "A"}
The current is {"value": 0.35, "unit": "A"}
